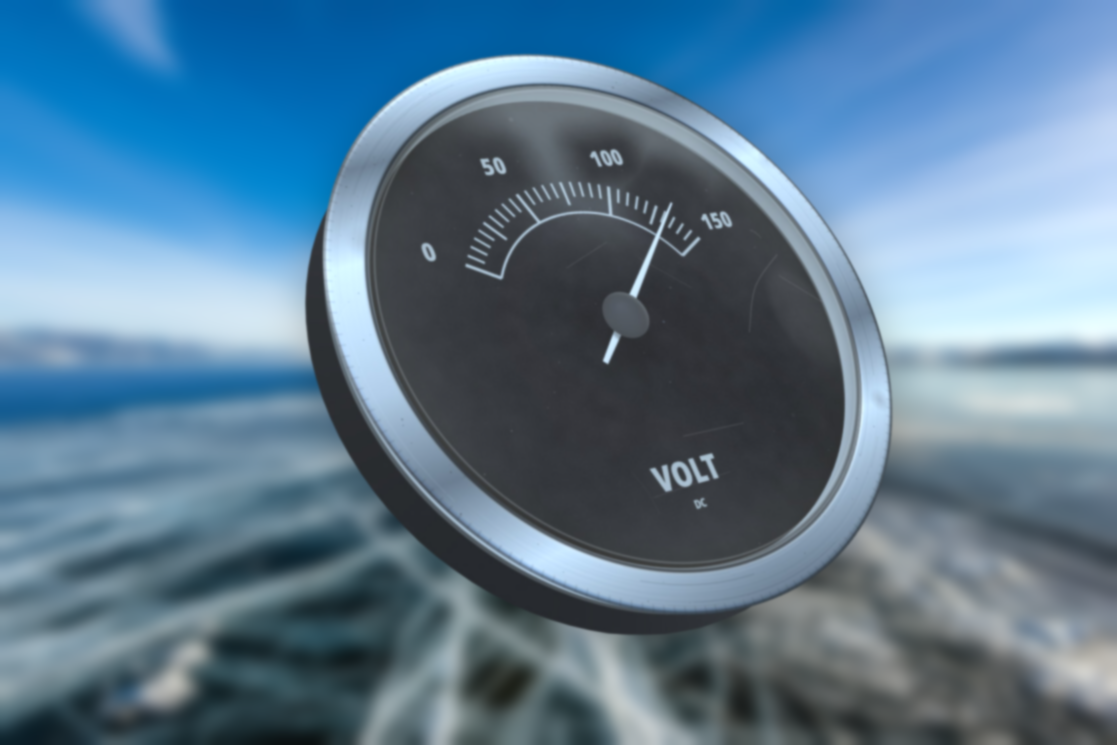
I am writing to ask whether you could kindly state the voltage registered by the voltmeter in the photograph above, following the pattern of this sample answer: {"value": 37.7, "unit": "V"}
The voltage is {"value": 130, "unit": "V"}
